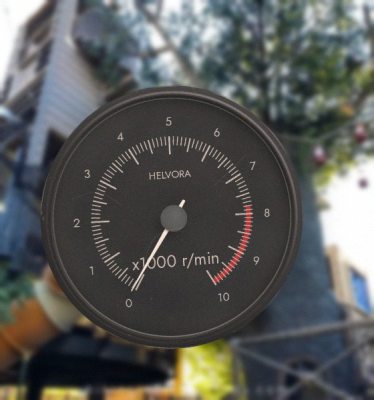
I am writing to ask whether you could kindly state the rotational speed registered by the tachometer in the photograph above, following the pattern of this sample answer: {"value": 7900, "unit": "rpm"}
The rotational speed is {"value": 100, "unit": "rpm"}
